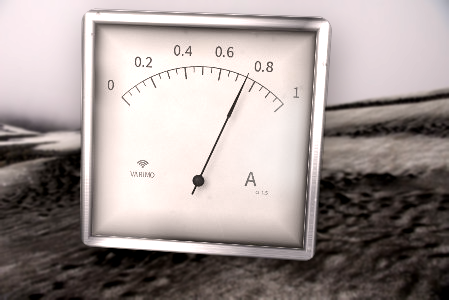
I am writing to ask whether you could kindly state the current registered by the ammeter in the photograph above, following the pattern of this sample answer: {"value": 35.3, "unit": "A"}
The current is {"value": 0.75, "unit": "A"}
